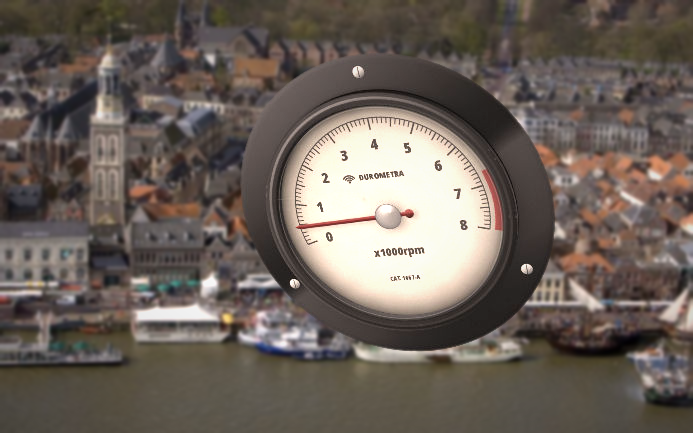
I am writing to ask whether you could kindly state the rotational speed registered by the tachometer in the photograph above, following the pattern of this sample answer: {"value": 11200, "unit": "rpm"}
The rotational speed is {"value": 500, "unit": "rpm"}
